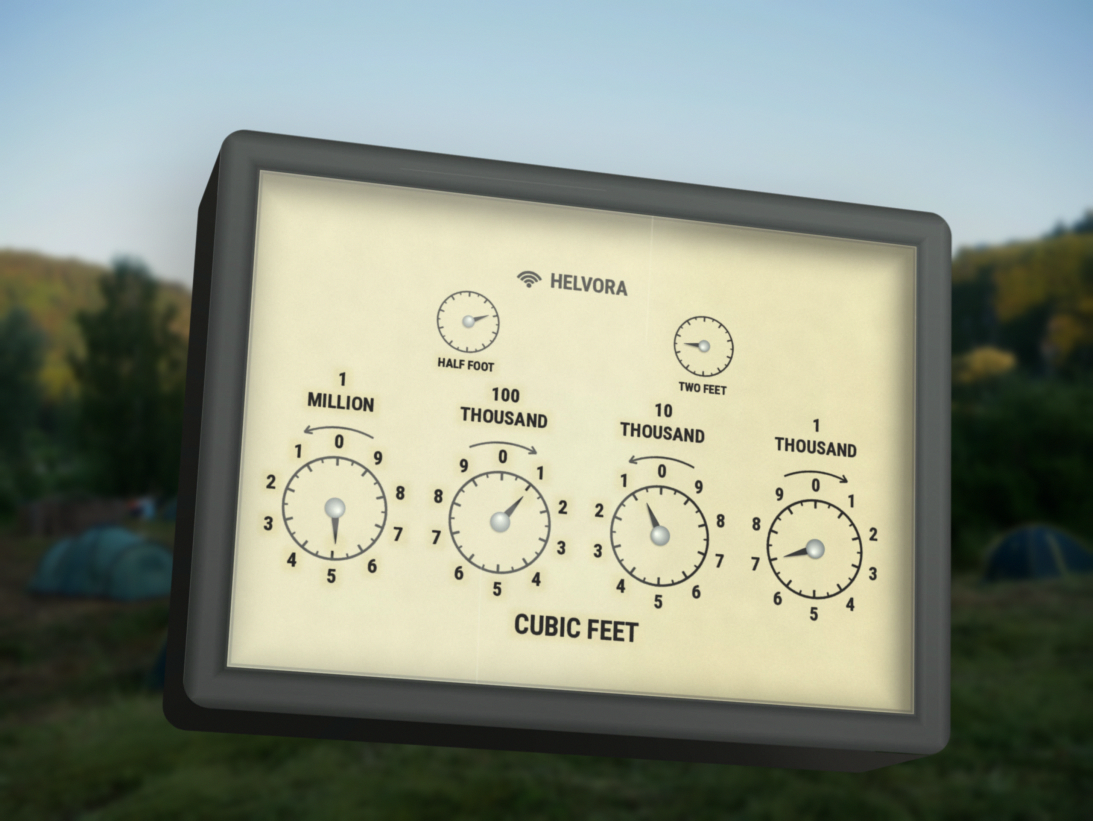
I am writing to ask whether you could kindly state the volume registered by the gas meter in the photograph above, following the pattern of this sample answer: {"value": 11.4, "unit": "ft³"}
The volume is {"value": 510700, "unit": "ft³"}
